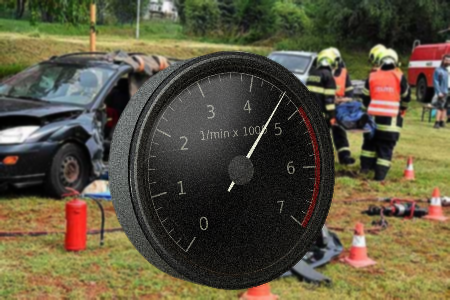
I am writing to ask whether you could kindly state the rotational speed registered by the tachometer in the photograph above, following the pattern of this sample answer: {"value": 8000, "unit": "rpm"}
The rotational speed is {"value": 4600, "unit": "rpm"}
